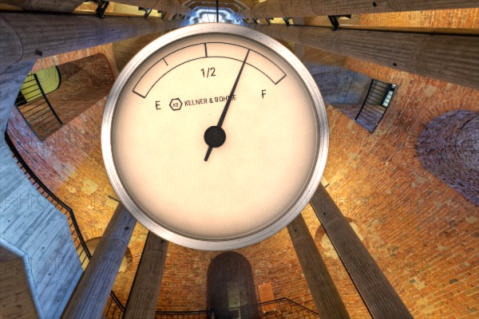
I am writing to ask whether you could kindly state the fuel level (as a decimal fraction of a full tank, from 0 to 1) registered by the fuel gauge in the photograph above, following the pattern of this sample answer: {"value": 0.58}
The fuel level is {"value": 0.75}
